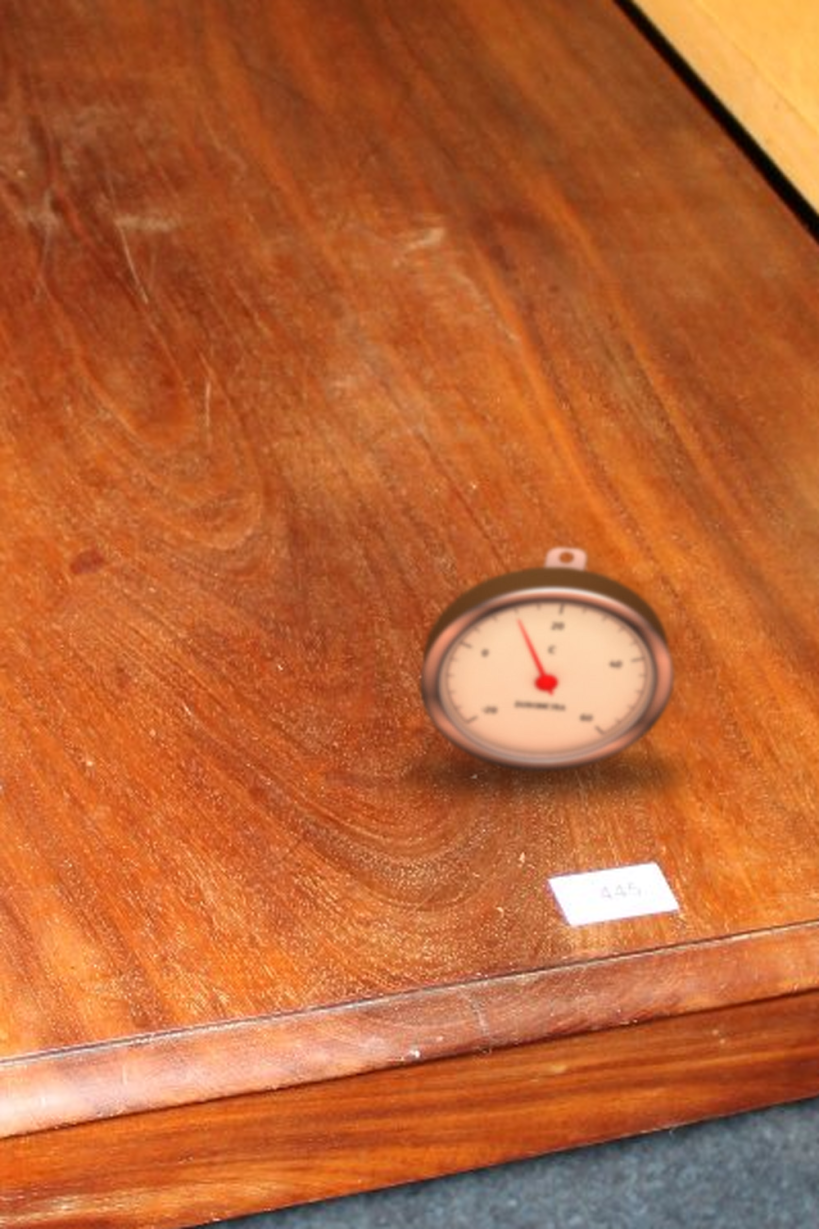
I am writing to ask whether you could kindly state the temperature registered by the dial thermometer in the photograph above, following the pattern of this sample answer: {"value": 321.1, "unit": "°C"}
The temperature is {"value": 12, "unit": "°C"}
